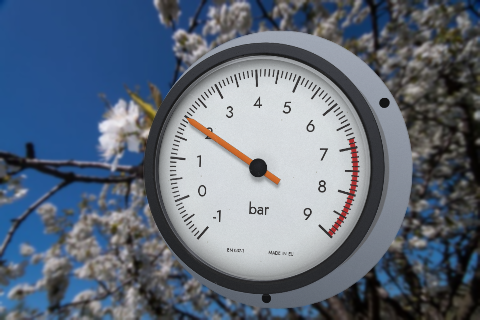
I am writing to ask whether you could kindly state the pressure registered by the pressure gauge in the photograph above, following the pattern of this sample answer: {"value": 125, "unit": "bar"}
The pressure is {"value": 2, "unit": "bar"}
